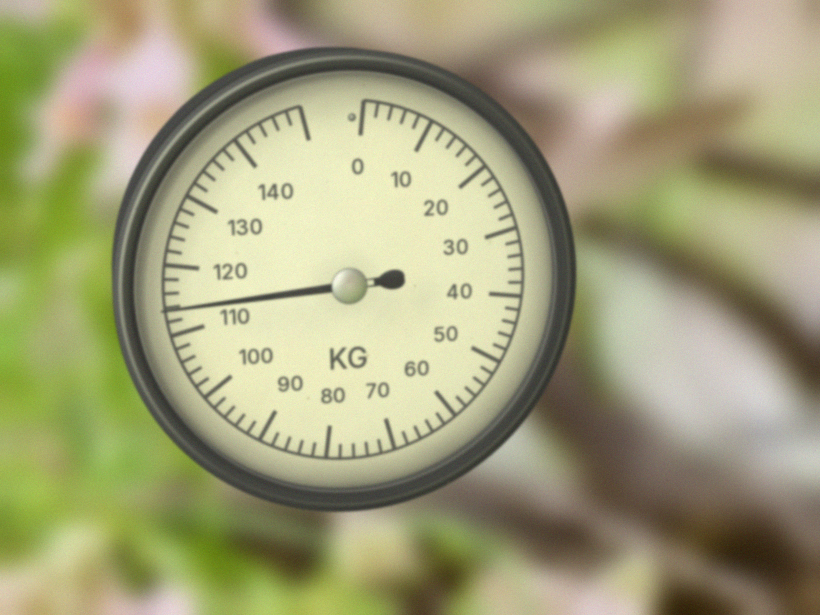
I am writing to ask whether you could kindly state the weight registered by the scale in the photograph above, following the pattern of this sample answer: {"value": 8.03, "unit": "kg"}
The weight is {"value": 114, "unit": "kg"}
